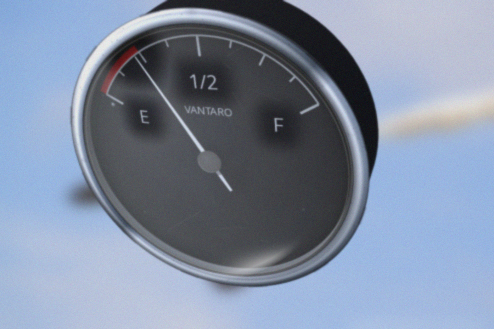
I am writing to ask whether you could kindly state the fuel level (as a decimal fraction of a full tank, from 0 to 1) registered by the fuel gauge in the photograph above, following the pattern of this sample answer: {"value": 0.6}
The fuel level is {"value": 0.25}
